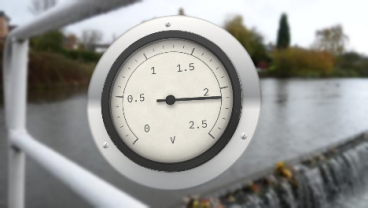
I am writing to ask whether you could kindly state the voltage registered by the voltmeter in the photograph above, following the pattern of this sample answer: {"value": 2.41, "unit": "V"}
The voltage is {"value": 2.1, "unit": "V"}
